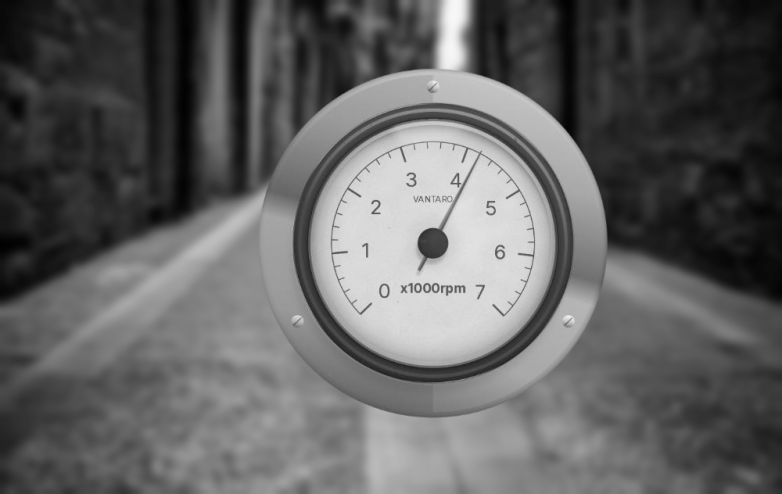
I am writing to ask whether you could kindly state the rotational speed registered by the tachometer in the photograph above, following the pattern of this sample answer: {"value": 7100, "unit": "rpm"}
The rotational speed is {"value": 4200, "unit": "rpm"}
